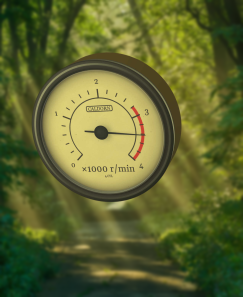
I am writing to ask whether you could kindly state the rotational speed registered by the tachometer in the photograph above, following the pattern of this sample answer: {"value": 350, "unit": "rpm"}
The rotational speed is {"value": 3400, "unit": "rpm"}
